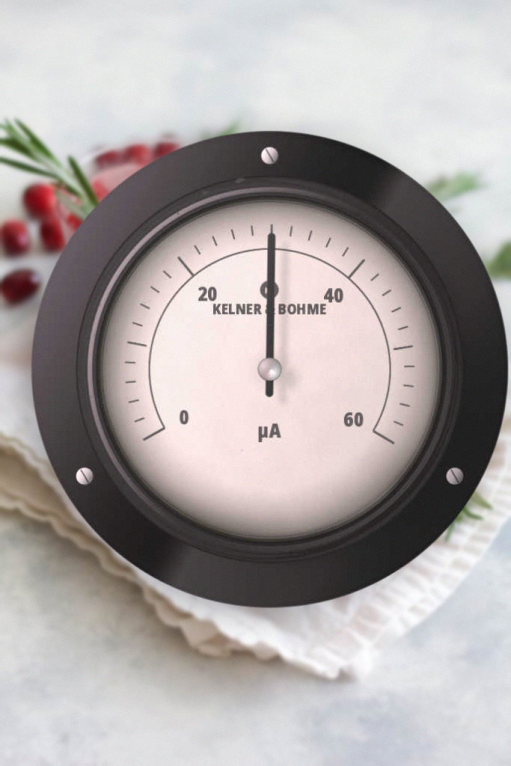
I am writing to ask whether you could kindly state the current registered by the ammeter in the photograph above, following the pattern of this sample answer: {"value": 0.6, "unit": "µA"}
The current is {"value": 30, "unit": "µA"}
